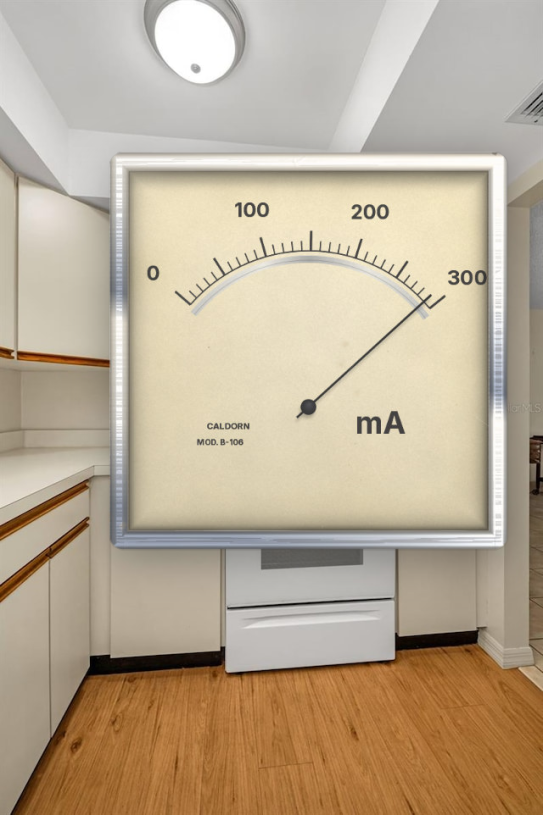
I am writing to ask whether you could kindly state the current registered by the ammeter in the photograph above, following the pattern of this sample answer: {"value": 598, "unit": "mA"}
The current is {"value": 290, "unit": "mA"}
